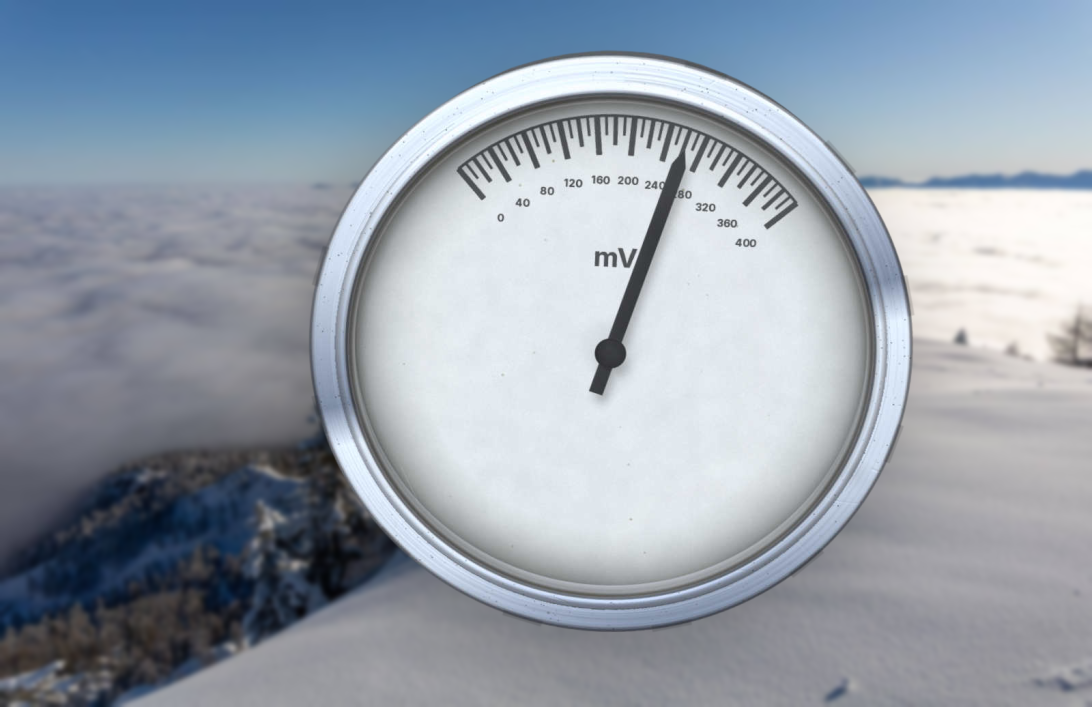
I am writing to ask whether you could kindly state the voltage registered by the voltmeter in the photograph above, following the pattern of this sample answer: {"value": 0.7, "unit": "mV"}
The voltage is {"value": 260, "unit": "mV"}
